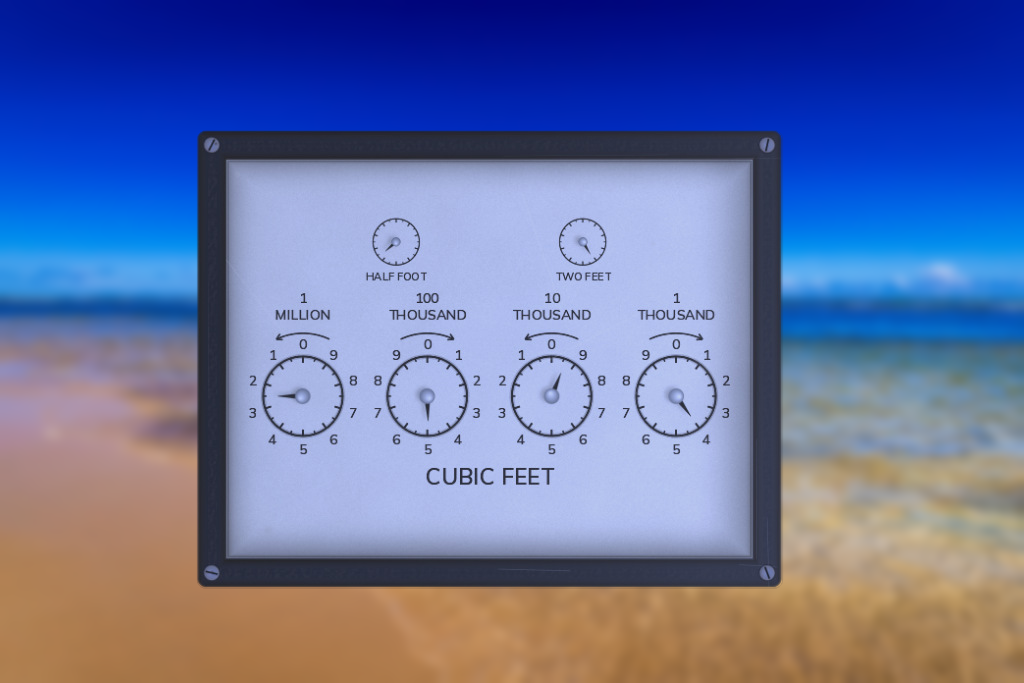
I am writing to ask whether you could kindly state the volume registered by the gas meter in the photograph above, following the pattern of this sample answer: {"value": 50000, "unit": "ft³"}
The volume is {"value": 249400, "unit": "ft³"}
